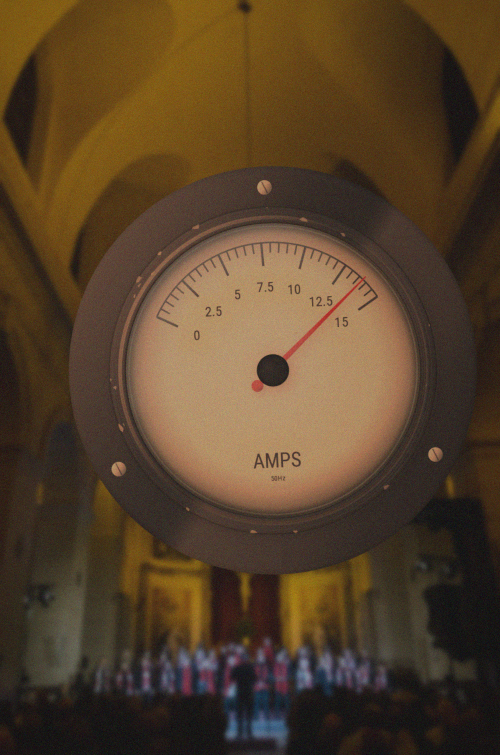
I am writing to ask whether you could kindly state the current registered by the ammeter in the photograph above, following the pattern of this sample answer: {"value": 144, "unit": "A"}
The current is {"value": 13.75, "unit": "A"}
